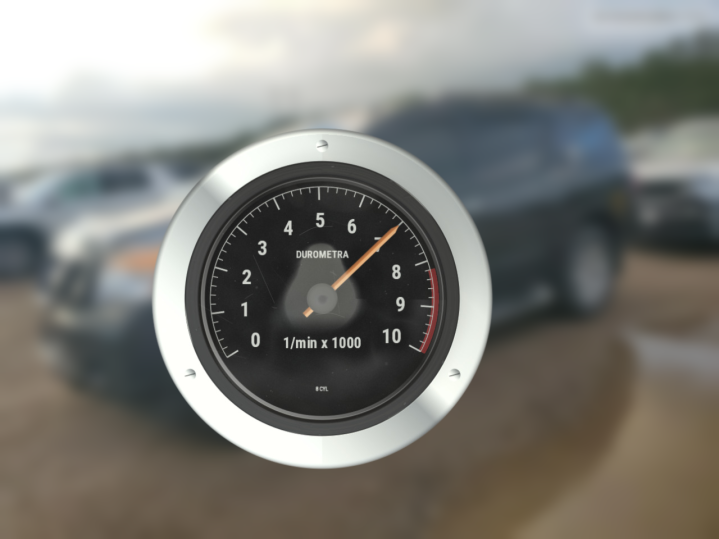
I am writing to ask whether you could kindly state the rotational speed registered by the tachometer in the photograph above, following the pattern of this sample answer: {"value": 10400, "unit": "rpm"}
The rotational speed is {"value": 7000, "unit": "rpm"}
